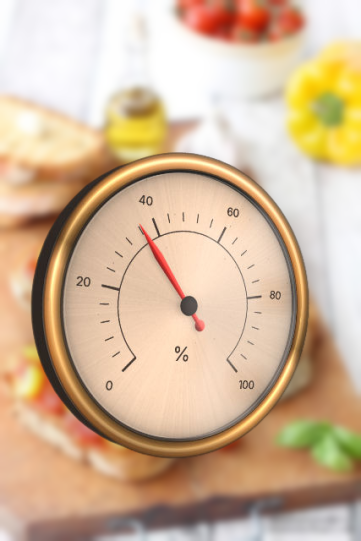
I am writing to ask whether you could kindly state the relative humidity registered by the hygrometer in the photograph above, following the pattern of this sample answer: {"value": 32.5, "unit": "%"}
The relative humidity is {"value": 36, "unit": "%"}
